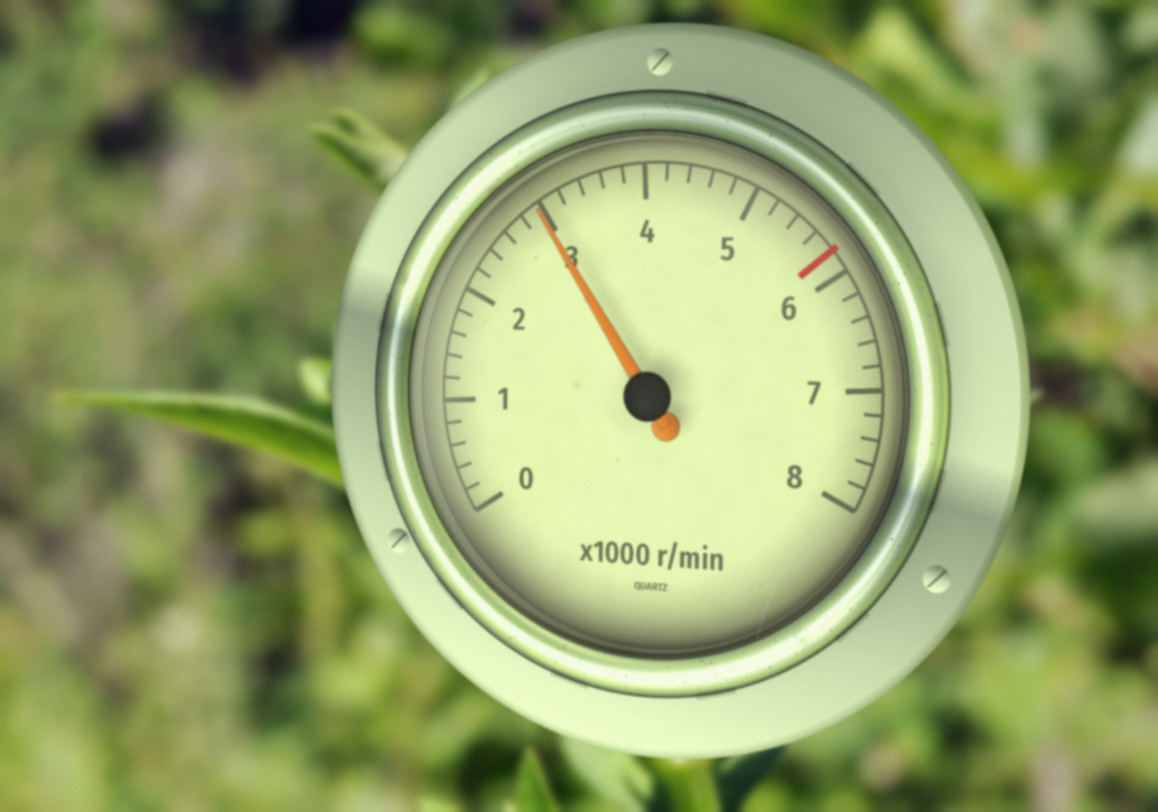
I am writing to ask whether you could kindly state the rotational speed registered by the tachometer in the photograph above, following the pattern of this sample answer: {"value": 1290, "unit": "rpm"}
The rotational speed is {"value": 3000, "unit": "rpm"}
